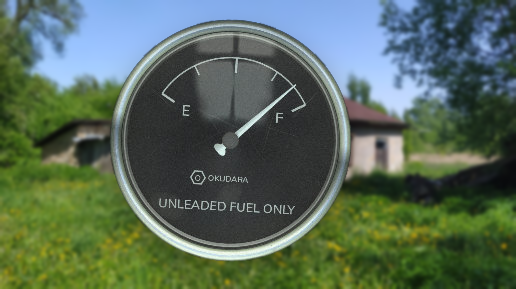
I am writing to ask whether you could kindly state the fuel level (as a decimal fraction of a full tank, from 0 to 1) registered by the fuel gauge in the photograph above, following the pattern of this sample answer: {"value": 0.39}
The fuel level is {"value": 0.875}
